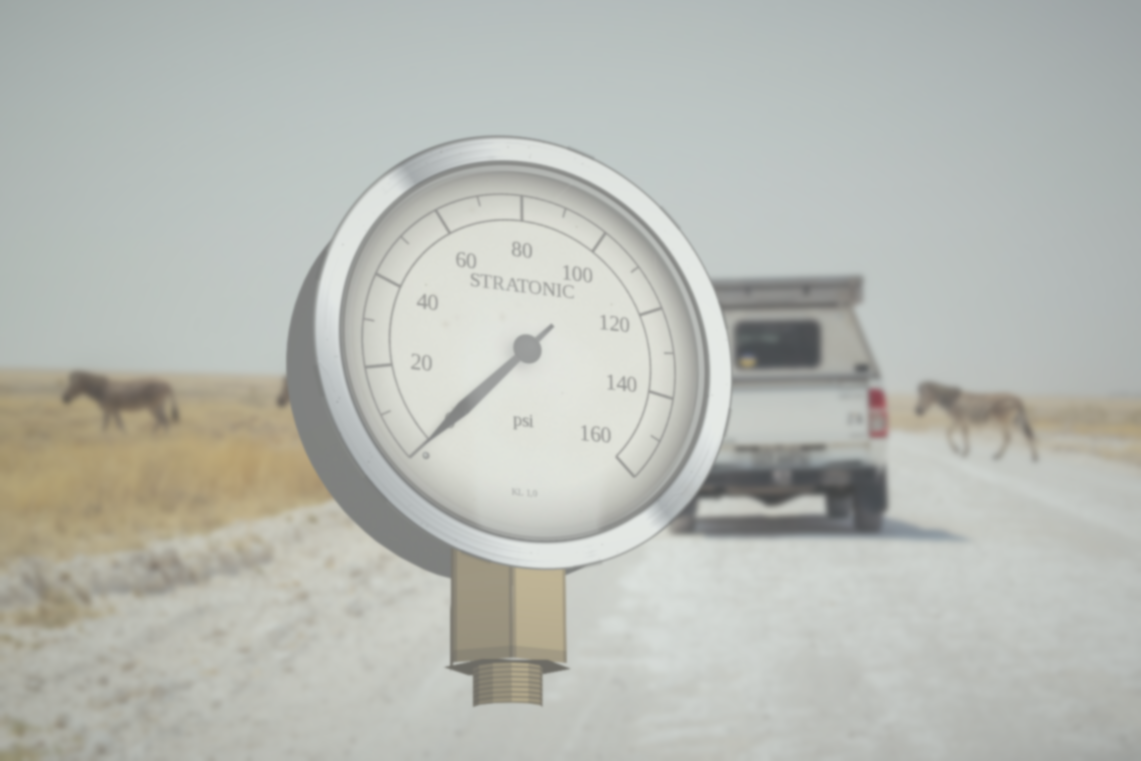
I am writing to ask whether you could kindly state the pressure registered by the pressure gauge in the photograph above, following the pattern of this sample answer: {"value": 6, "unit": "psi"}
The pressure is {"value": 0, "unit": "psi"}
